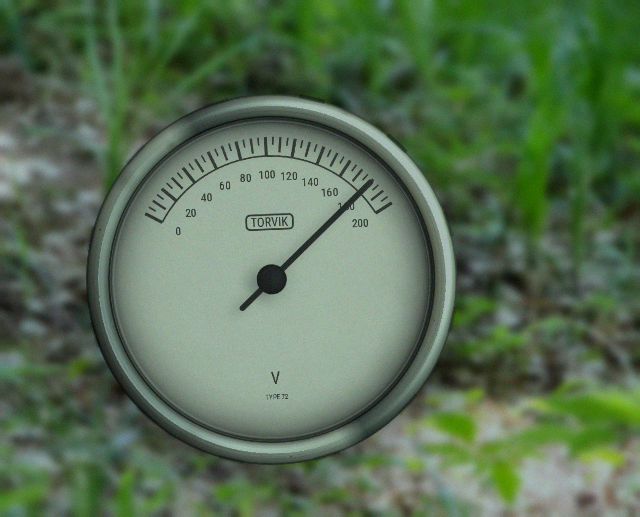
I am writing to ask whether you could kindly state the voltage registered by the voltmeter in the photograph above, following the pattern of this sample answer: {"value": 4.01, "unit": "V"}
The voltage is {"value": 180, "unit": "V"}
